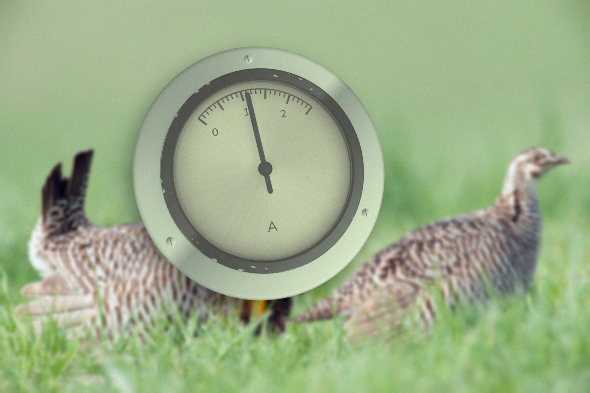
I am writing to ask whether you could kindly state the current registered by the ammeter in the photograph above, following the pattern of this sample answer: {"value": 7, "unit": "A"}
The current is {"value": 1.1, "unit": "A"}
